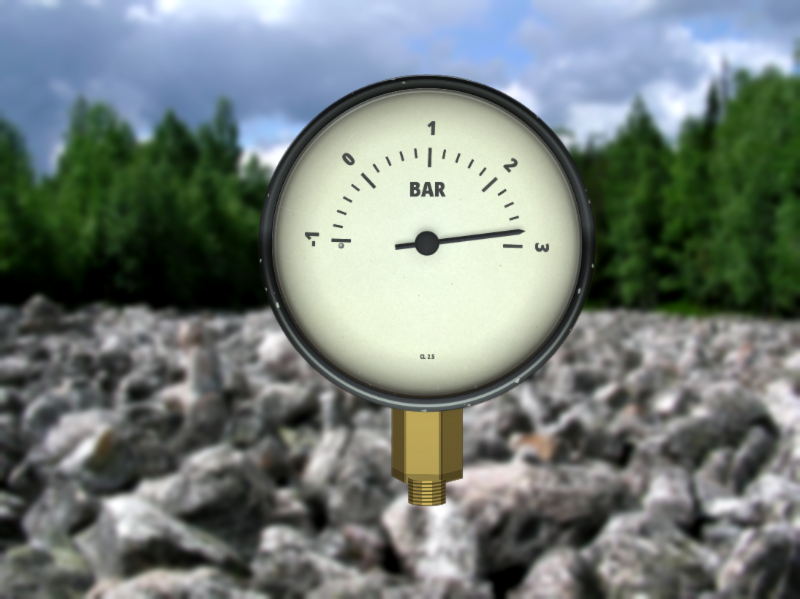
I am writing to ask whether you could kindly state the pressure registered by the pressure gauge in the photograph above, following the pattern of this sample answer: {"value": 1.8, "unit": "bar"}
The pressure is {"value": 2.8, "unit": "bar"}
